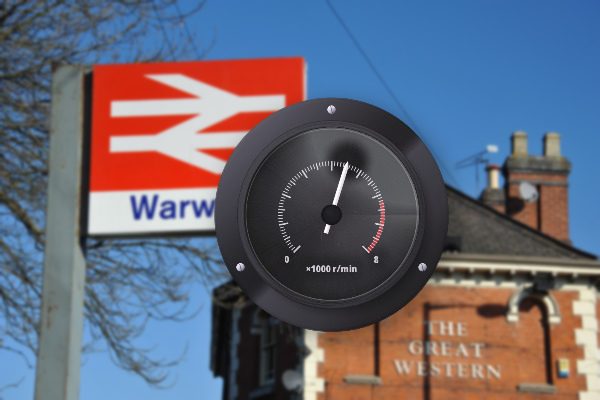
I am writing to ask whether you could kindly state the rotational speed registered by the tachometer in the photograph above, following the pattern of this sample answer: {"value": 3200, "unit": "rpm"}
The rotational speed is {"value": 4500, "unit": "rpm"}
